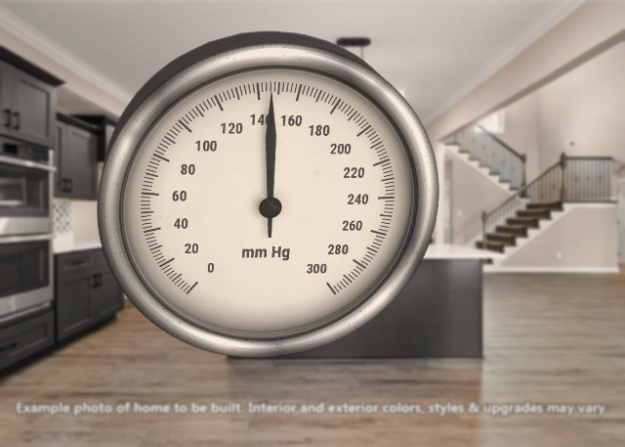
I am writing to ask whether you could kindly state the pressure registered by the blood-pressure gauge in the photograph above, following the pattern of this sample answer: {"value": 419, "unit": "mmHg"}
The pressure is {"value": 146, "unit": "mmHg"}
